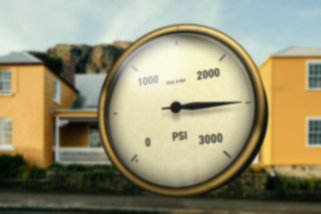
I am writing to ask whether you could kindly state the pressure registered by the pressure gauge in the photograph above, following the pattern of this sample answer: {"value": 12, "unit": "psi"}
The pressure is {"value": 2500, "unit": "psi"}
